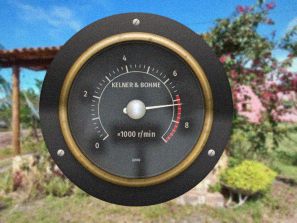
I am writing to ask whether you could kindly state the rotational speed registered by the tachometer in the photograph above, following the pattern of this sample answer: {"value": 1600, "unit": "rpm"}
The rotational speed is {"value": 7200, "unit": "rpm"}
